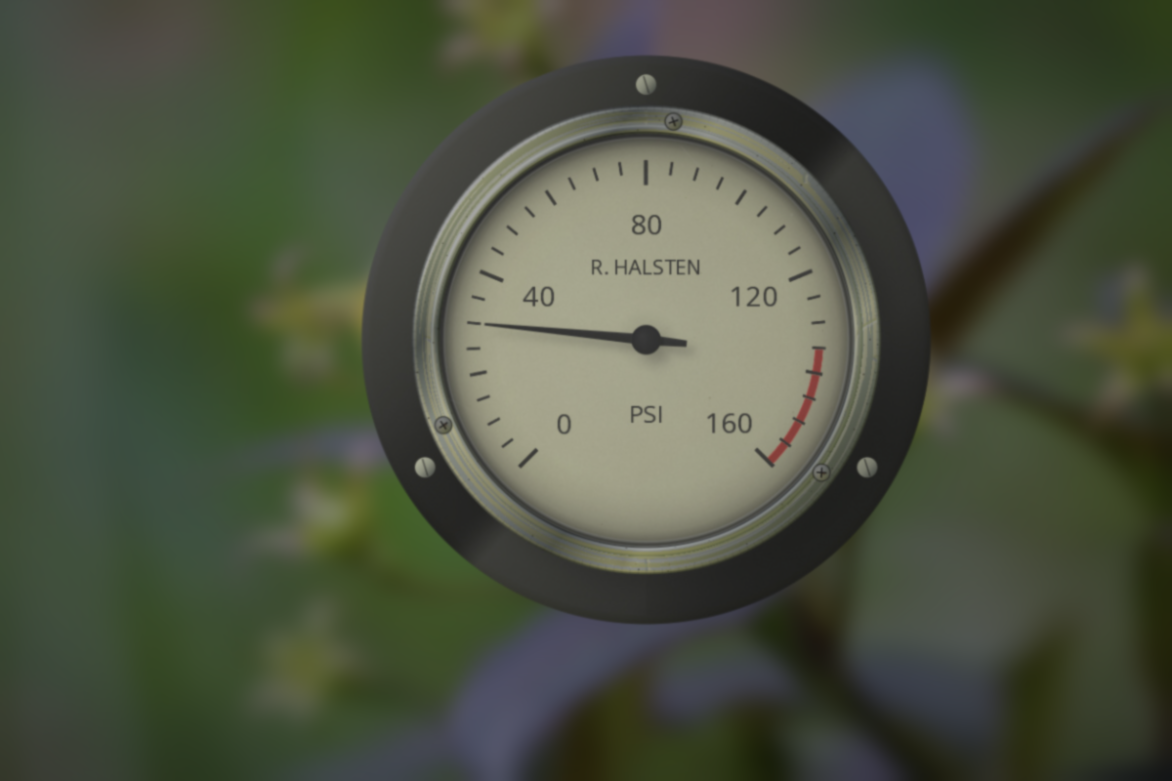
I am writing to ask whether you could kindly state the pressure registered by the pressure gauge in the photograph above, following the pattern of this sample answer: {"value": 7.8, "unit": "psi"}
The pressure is {"value": 30, "unit": "psi"}
